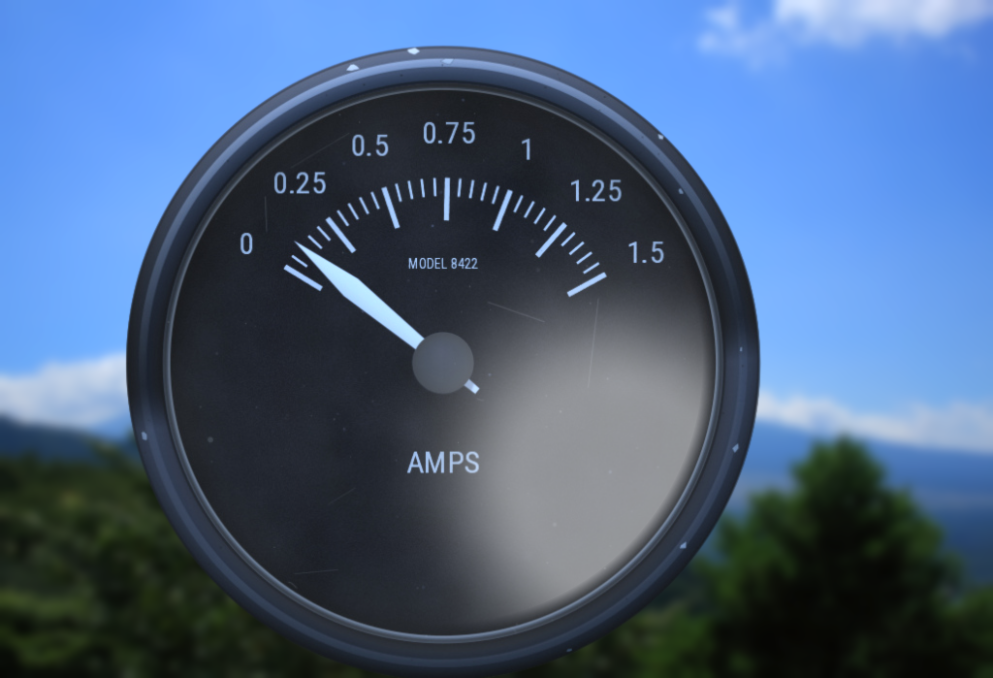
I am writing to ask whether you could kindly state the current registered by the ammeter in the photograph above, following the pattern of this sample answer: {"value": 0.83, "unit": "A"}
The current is {"value": 0.1, "unit": "A"}
